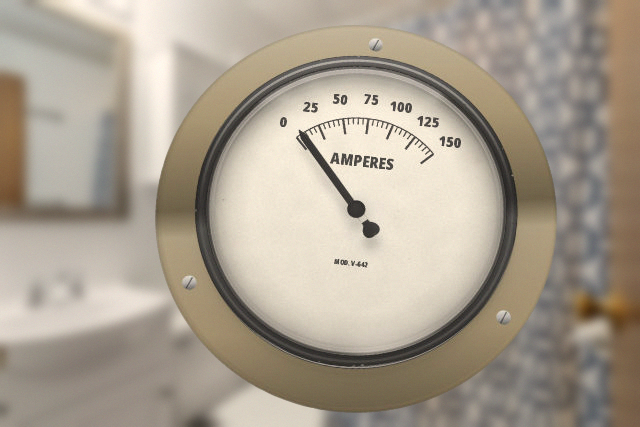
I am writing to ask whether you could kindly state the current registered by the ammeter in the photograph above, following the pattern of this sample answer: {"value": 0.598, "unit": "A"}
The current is {"value": 5, "unit": "A"}
